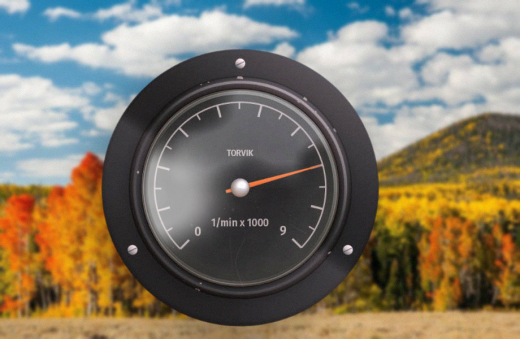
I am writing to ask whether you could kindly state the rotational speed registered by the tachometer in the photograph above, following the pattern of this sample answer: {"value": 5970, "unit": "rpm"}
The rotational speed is {"value": 7000, "unit": "rpm"}
